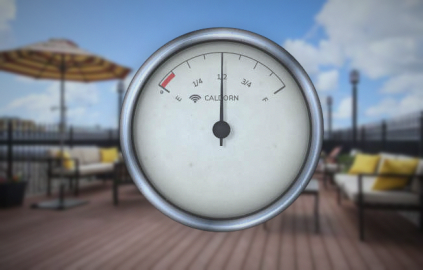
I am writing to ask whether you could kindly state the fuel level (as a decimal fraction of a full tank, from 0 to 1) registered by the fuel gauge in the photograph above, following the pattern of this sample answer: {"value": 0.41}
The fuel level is {"value": 0.5}
